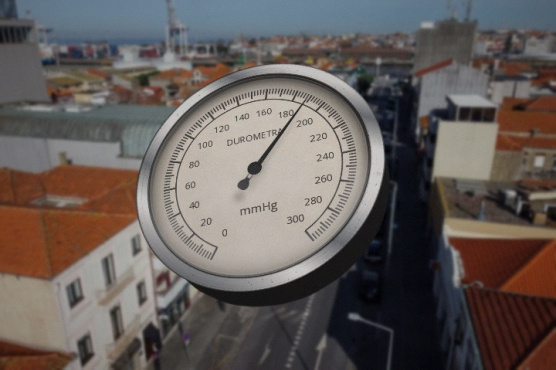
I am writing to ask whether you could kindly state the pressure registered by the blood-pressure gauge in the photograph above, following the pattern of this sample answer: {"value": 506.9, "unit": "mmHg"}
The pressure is {"value": 190, "unit": "mmHg"}
